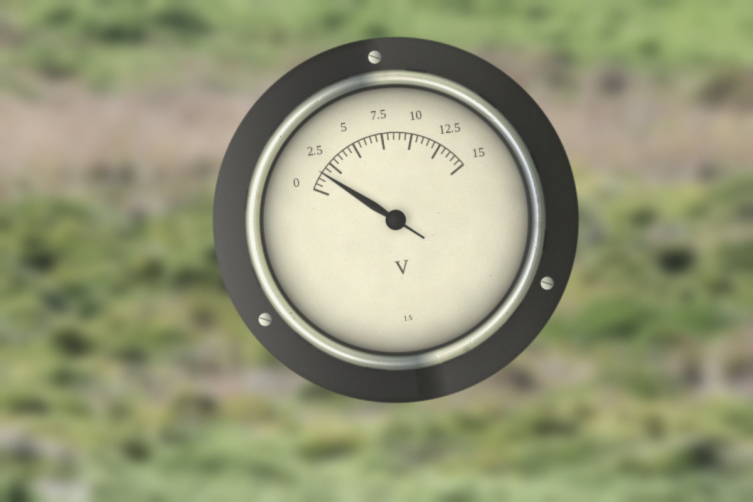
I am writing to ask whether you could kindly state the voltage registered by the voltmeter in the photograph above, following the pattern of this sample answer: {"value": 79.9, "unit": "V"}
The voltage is {"value": 1.5, "unit": "V"}
